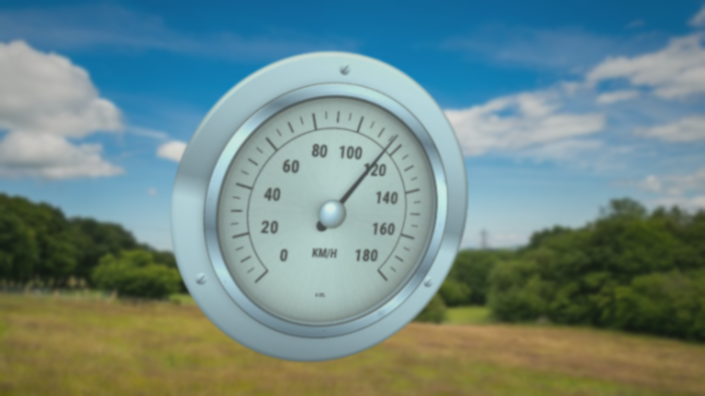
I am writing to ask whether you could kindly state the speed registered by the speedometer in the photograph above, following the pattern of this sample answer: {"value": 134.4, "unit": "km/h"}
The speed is {"value": 115, "unit": "km/h"}
